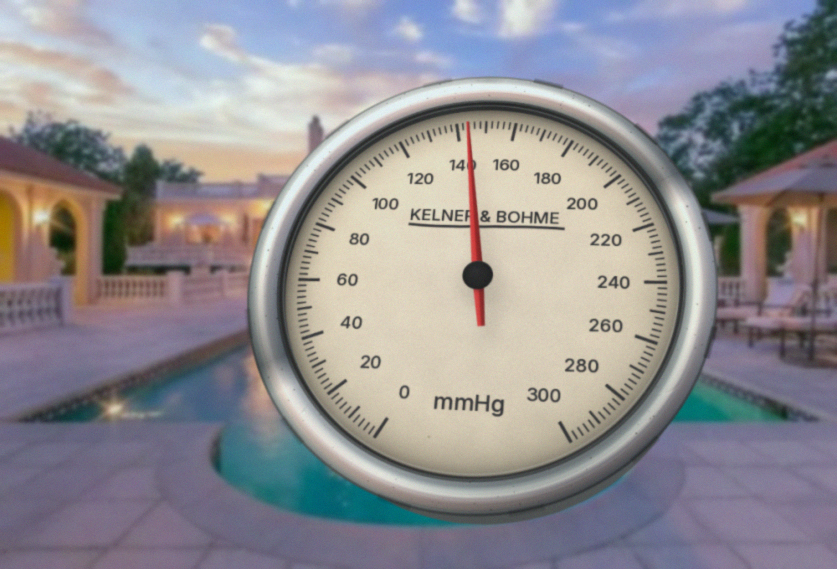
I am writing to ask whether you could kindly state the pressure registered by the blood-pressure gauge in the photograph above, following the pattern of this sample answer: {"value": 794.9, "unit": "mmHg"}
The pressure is {"value": 144, "unit": "mmHg"}
